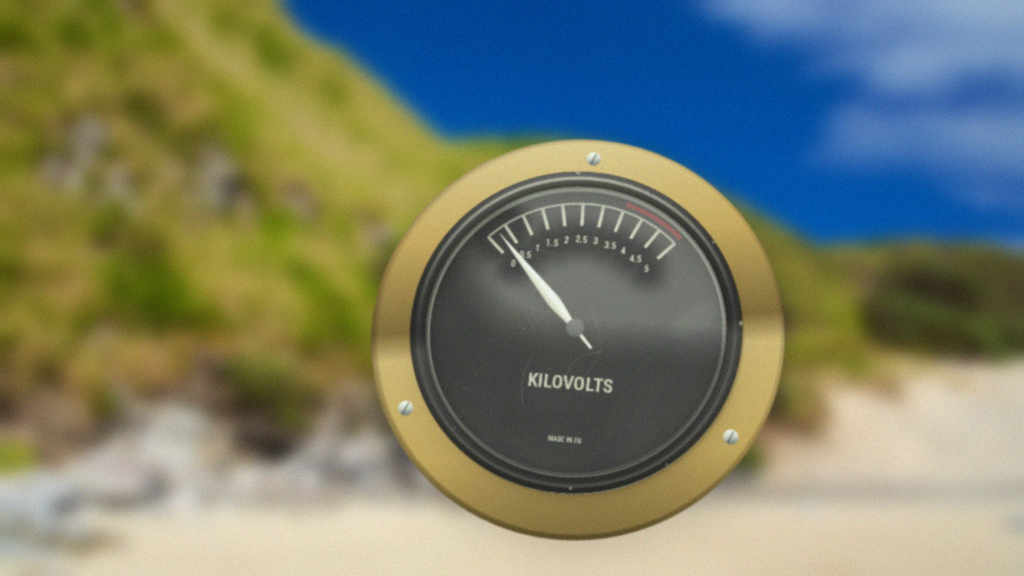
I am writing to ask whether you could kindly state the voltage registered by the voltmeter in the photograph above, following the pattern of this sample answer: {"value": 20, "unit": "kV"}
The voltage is {"value": 0.25, "unit": "kV"}
